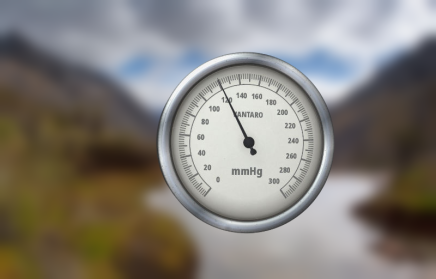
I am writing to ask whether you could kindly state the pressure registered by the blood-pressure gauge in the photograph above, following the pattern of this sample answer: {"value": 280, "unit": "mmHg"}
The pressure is {"value": 120, "unit": "mmHg"}
